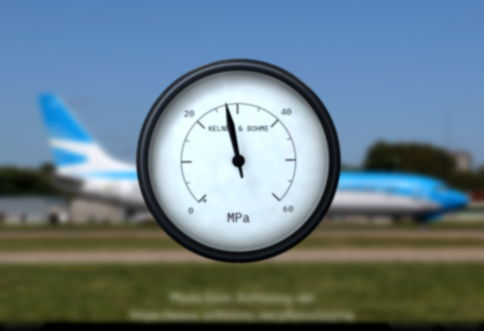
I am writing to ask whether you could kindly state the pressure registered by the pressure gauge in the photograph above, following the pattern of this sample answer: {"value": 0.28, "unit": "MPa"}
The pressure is {"value": 27.5, "unit": "MPa"}
